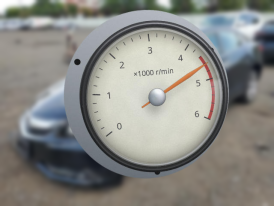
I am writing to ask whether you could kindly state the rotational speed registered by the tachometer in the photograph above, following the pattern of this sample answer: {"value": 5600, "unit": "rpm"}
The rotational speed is {"value": 4600, "unit": "rpm"}
